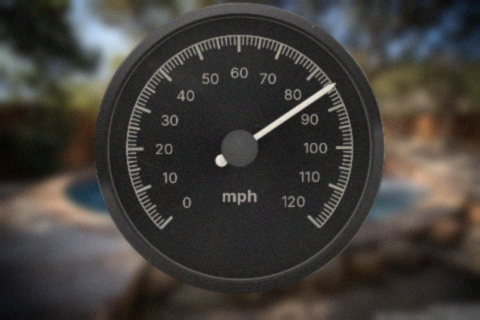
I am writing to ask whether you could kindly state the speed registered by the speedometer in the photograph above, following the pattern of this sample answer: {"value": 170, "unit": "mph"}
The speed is {"value": 85, "unit": "mph"}
